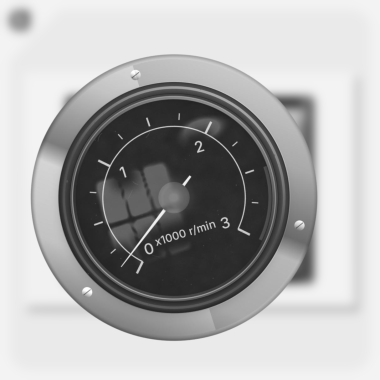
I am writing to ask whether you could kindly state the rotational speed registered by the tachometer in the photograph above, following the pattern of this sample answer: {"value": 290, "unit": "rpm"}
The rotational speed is {"value": 125, "unit": "rpm"}
